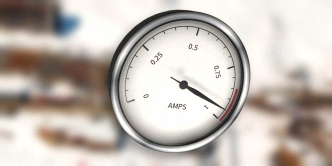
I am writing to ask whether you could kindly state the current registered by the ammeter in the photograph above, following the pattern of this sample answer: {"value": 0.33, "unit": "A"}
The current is {"value": 0.95, "unit": "A"}
